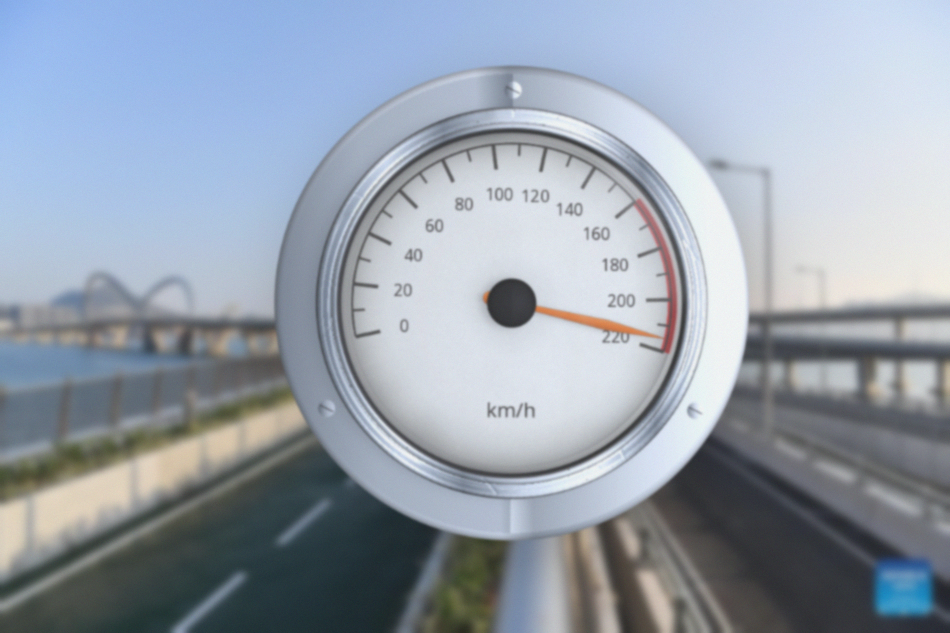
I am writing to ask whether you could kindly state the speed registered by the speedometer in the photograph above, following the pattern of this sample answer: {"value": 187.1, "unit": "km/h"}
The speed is {"value": 215, "unit": "km/h"}
